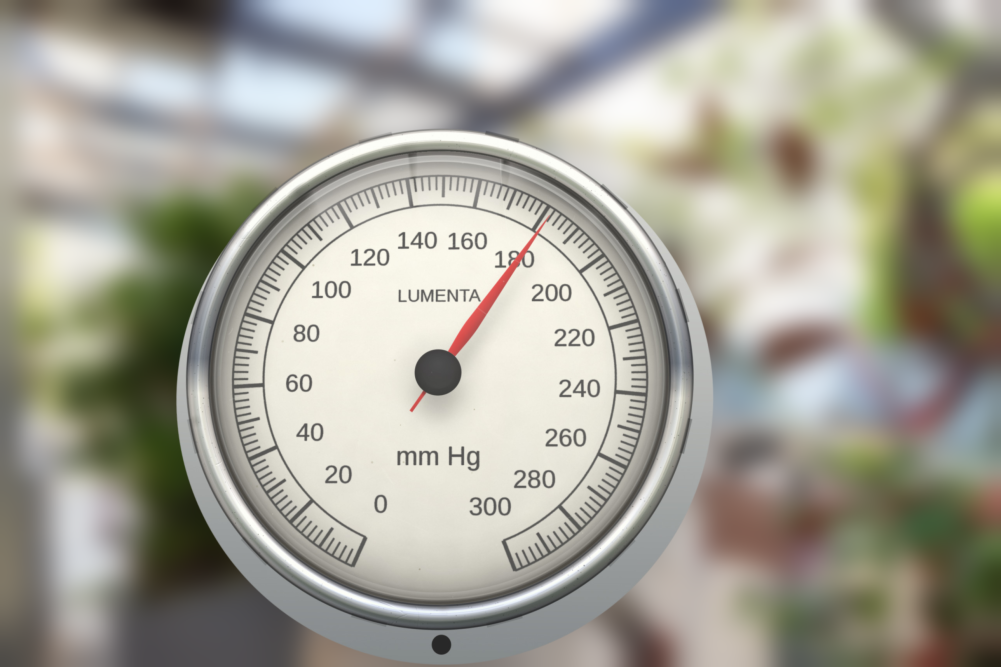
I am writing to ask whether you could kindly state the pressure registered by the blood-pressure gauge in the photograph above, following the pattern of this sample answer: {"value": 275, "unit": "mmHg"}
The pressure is {"value": 182, "unit": "mmHg"}
